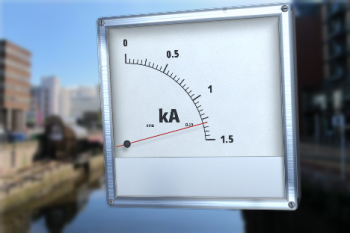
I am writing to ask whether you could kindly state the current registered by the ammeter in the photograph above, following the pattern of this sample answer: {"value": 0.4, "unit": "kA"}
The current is {"value": 1.3, "unit": "kA"}
